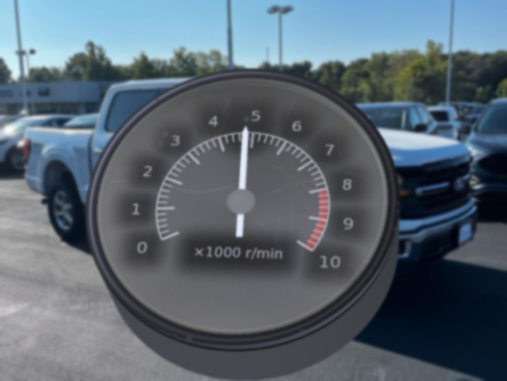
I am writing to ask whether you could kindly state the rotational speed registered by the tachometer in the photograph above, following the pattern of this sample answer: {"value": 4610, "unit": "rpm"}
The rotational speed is {"value": 4800, "unit": "rpm"}
